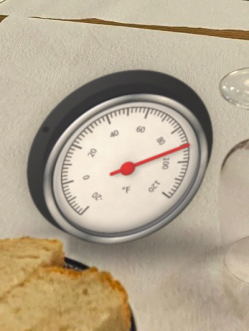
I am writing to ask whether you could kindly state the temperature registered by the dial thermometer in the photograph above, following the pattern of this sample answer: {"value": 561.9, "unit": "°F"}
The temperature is {"value": 90, "unit": "°F"}
